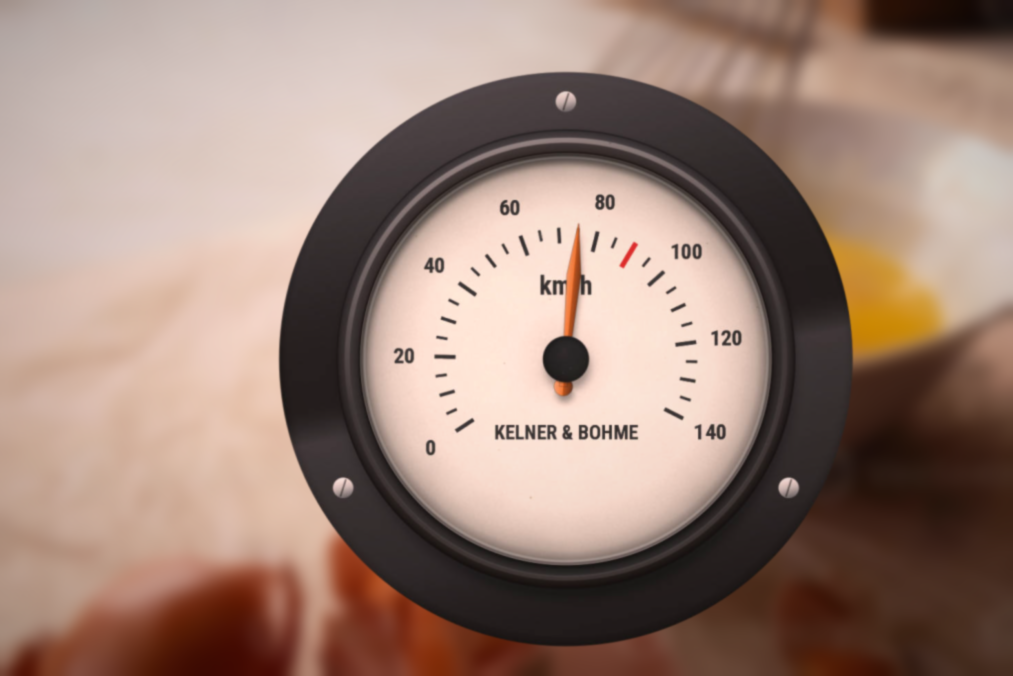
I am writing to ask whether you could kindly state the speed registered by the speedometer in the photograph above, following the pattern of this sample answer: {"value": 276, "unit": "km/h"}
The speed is {"value": 75, "unit": "km/h"}
